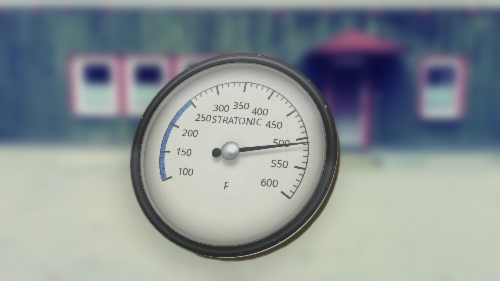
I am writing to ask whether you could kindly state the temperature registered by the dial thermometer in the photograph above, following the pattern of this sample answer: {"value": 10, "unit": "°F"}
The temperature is {"value": 510, "unit": "°F"}
